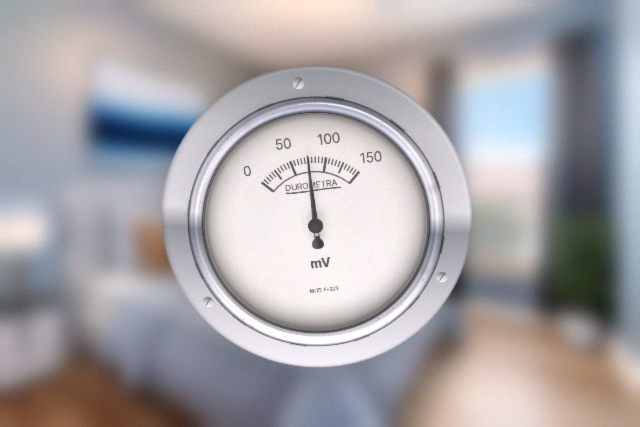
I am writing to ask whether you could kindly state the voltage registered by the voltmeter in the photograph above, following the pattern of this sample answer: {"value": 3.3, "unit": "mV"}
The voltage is {"value": 75, "unit": "mV"}
